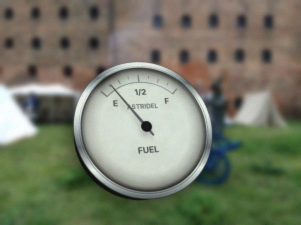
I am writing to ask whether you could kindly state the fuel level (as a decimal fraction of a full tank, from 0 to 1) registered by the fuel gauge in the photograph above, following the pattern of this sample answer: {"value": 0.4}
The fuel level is {"value": 0.125}
